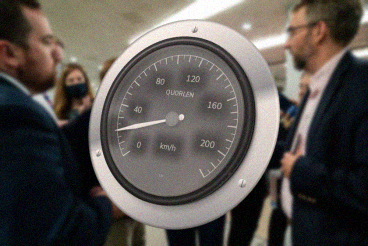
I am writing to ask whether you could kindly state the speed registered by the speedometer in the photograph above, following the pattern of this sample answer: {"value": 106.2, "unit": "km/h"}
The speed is {"value": 20, "unit": "km/h"}
